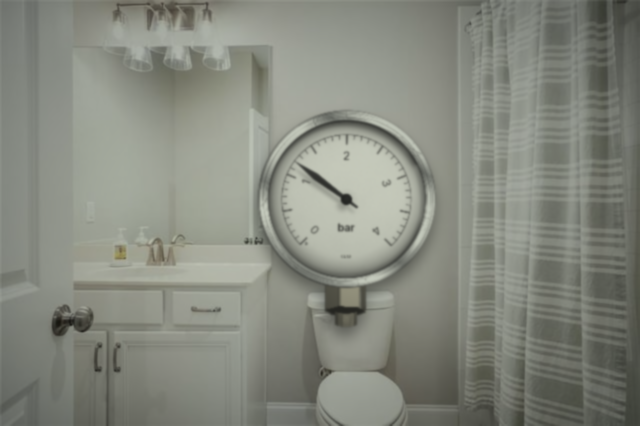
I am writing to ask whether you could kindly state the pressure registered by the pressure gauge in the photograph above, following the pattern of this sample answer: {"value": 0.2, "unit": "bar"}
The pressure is {"value": 1.2, "unit": "bar"}
